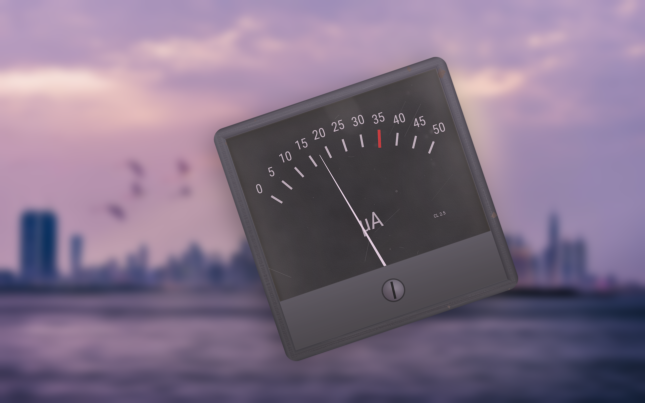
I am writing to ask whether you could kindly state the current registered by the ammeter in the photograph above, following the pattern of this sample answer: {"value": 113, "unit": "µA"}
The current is {"value": 17.5, "unit": "µA"}
